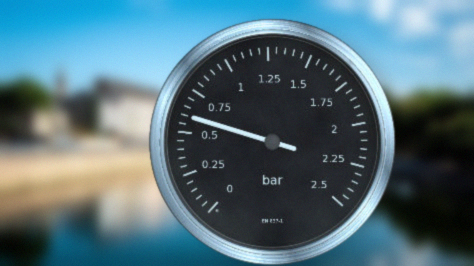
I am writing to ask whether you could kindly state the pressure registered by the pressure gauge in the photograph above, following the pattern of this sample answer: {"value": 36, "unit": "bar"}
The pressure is {"value": 0.6, "unit": "bar"}
